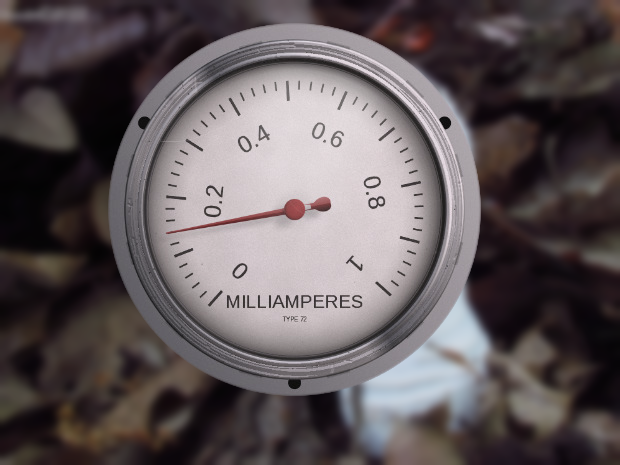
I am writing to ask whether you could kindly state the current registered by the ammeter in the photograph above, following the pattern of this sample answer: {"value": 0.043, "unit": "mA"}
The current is {"value": 0.14, "unit": "mA"}
